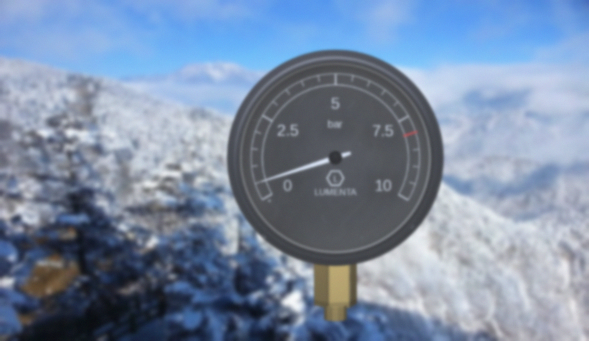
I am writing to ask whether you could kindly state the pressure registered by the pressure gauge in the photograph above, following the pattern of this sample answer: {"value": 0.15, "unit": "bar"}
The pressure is {"value": 0.5, "unit": "bar"}
